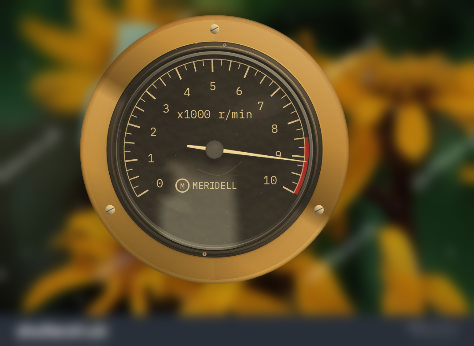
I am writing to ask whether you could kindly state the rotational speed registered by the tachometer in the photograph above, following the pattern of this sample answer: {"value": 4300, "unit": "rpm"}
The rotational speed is {"value": 9125, "unit": "rpm"}
